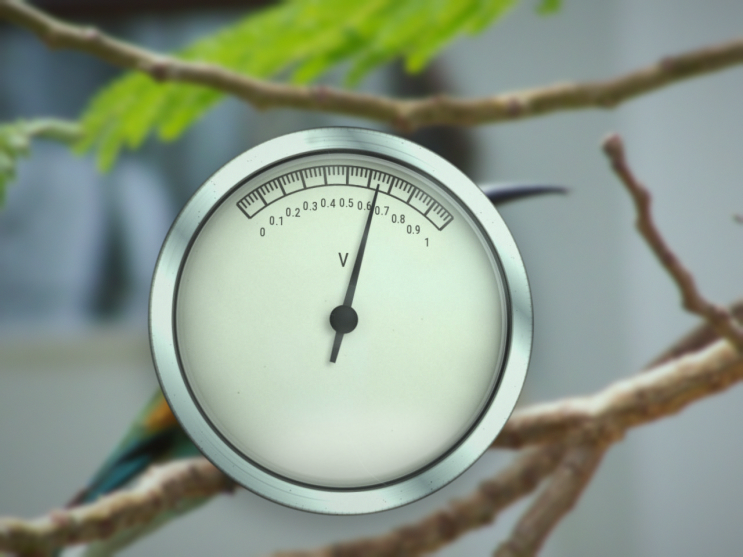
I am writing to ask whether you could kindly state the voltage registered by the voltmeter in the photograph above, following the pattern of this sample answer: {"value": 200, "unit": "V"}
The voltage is {"value": 0.64, "unit": "V"}
